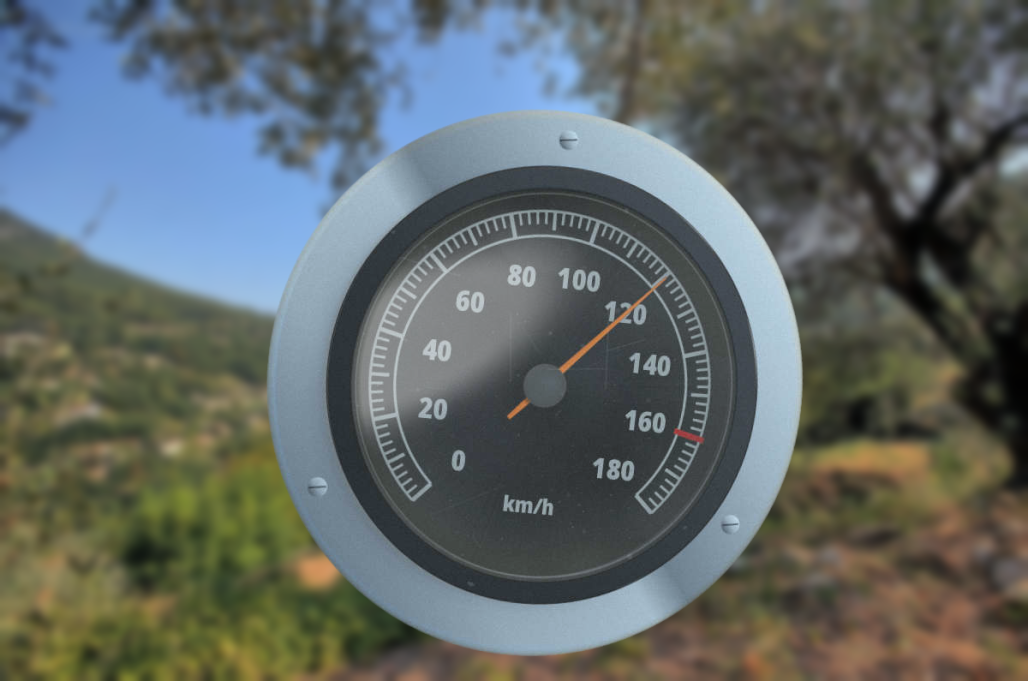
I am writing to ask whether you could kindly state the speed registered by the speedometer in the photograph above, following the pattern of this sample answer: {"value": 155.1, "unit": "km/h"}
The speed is {"value": 120, "unit": "km/h"}
